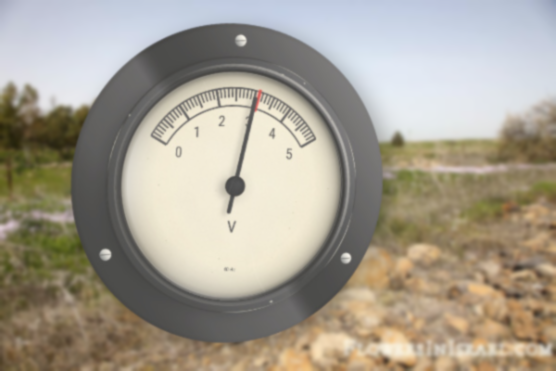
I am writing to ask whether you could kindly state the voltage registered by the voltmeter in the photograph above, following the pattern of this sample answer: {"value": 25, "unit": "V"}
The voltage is {"value": 3, "unit": "V"}
